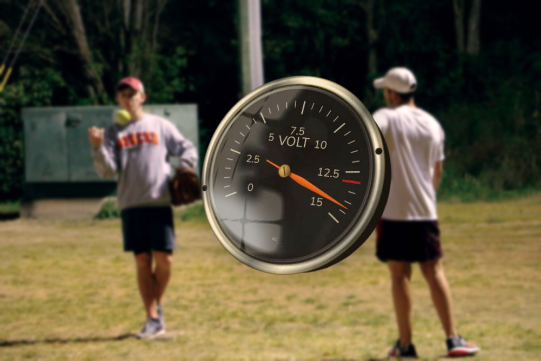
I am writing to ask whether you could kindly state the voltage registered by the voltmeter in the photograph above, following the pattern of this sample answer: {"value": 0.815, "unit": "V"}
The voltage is {"value": 14.25, "unit": "V"}
